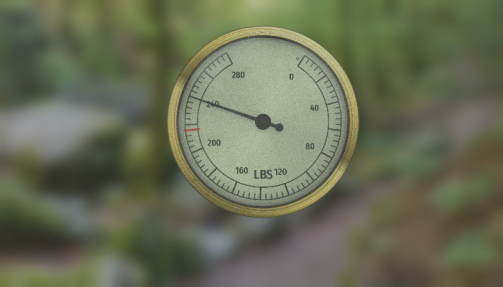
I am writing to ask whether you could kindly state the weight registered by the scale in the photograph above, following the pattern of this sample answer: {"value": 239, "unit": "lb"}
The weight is {"value": 240, "unit": "lb"}
